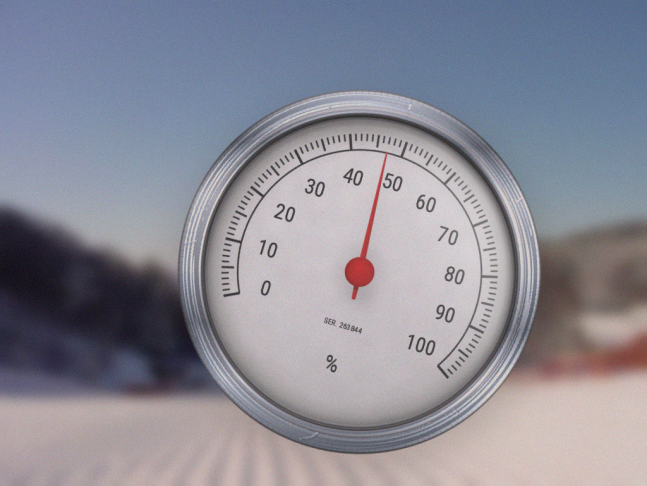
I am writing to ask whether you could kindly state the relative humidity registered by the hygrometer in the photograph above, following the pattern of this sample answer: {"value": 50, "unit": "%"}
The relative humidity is {"value": 47, "unit": "%"}
